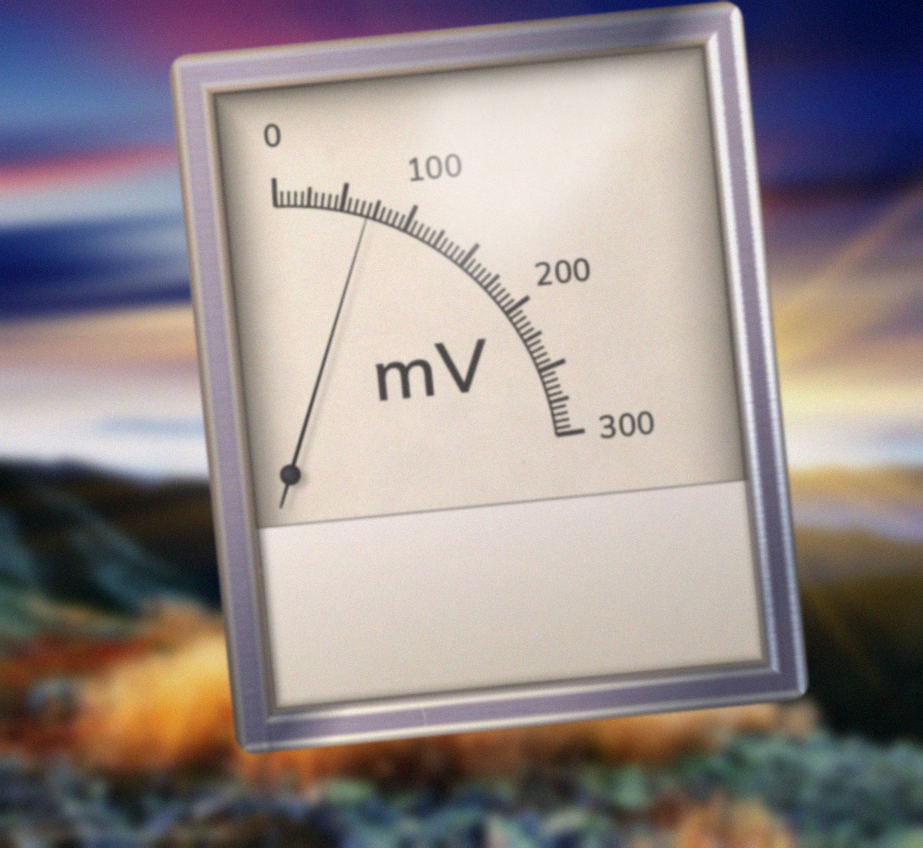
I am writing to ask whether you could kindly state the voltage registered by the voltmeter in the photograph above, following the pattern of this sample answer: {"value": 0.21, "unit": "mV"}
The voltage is {"value": 70, "unit": "mV"}
